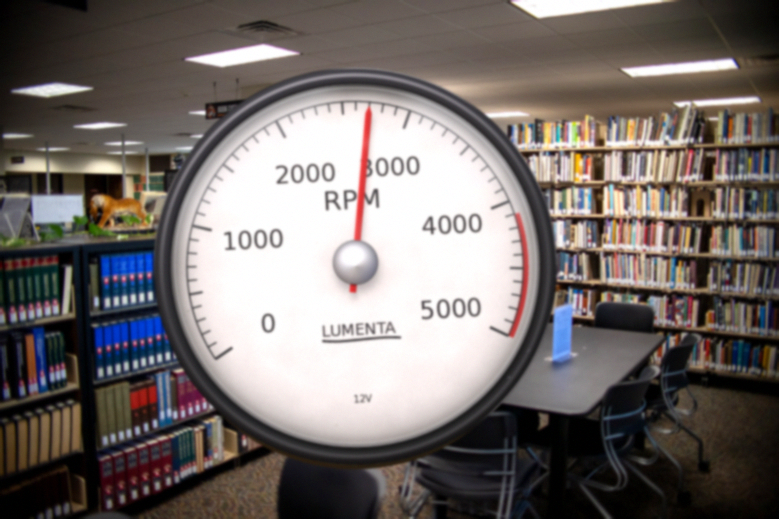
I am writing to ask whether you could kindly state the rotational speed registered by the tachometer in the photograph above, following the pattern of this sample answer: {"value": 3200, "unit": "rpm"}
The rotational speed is {"value": 2700, "unit": "rpm"}
